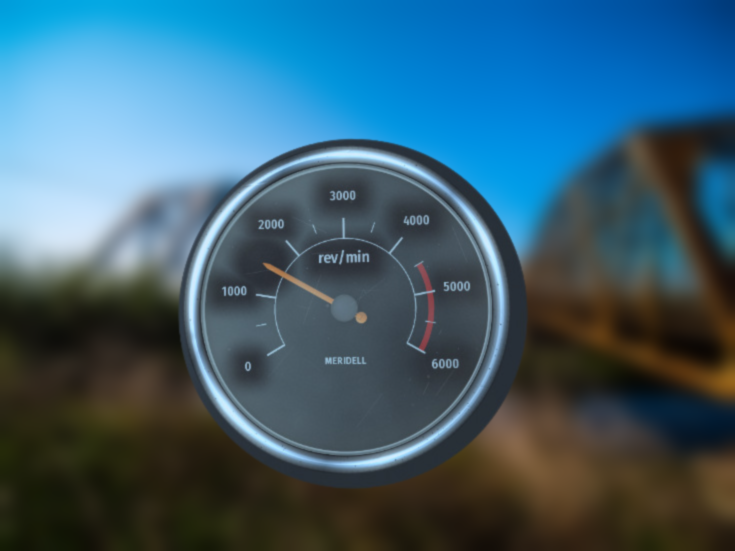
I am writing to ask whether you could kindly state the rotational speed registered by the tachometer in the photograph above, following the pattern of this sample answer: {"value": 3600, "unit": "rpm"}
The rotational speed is {"value": 1500, "unit": "rpm"}
